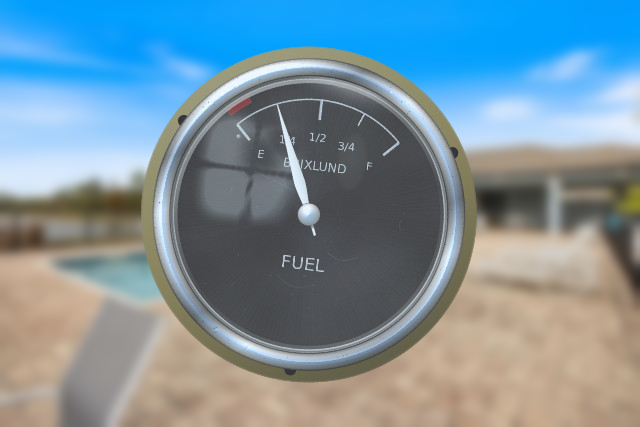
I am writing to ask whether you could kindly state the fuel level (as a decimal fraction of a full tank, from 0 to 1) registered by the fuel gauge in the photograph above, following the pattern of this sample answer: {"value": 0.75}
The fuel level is {"value": 0.25}
